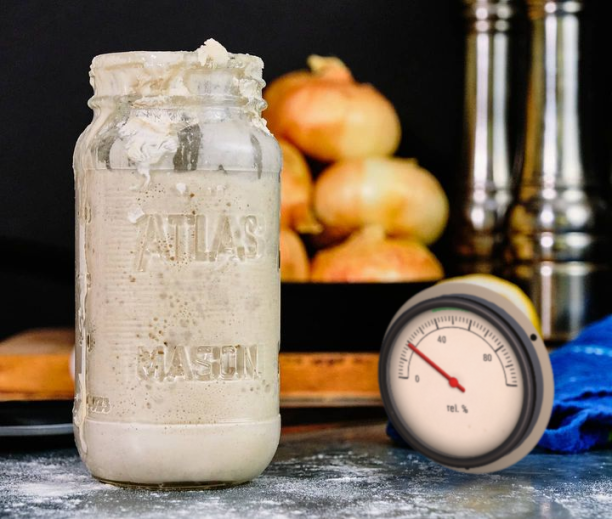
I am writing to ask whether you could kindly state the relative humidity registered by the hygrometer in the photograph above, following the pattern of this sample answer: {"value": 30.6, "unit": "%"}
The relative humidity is {"value": 20, "unit": "%"}
